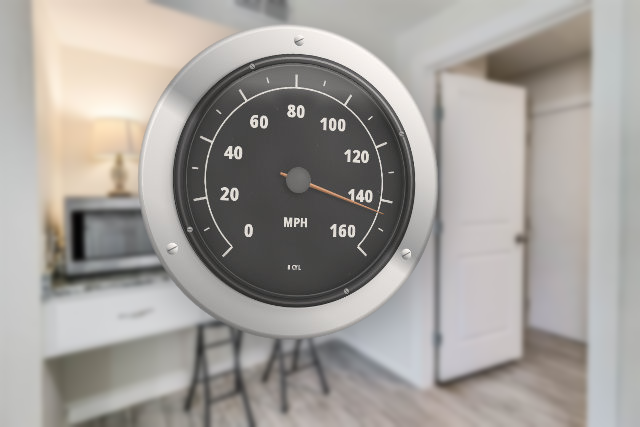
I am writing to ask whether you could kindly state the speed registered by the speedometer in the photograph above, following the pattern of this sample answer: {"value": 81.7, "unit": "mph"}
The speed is {"value": 145, "unit": "mph"}
